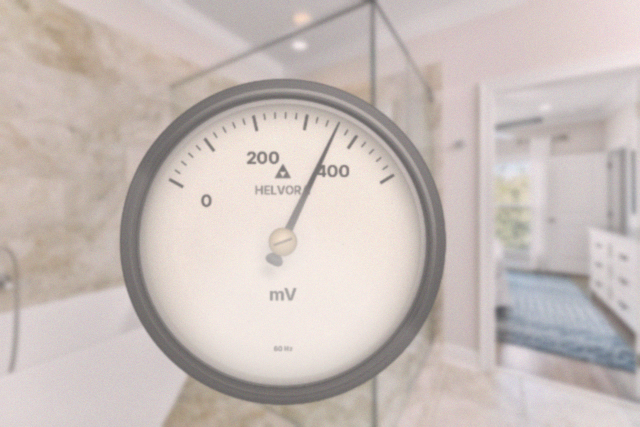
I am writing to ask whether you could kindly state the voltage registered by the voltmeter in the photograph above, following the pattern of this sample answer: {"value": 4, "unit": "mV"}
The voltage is {"value": 360, "unit": "mV"}
